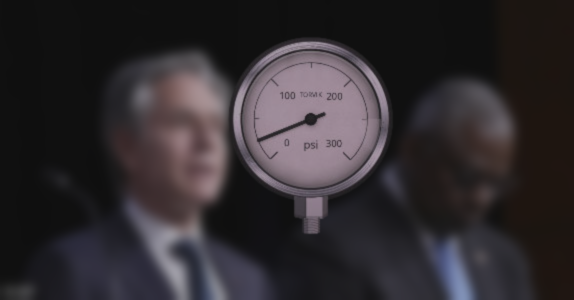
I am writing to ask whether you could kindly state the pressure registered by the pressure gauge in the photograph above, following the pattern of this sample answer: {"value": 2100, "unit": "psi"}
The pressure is {"value": 25, "unit": "psi"}
